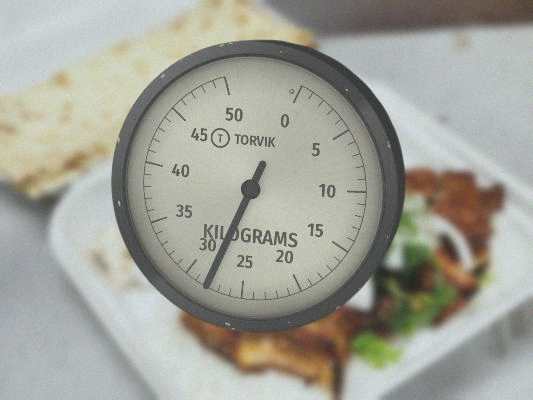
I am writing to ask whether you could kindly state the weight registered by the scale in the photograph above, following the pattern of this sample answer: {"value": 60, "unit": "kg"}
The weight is {"value": 28, "unit": "kg"}
